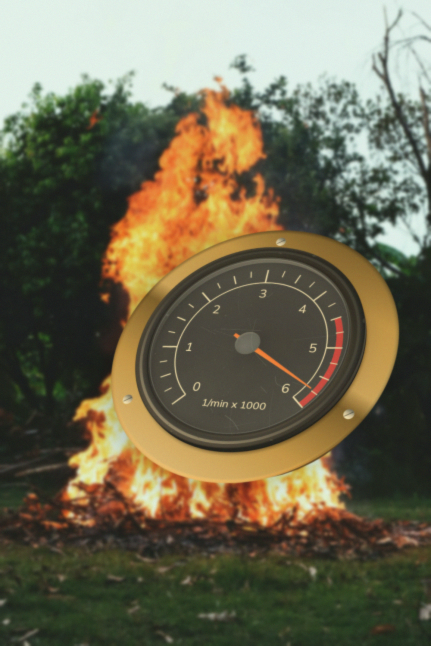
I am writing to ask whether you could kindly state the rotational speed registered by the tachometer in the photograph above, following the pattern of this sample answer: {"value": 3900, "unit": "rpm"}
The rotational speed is {"value": 5750, "unit": "rpm"}
